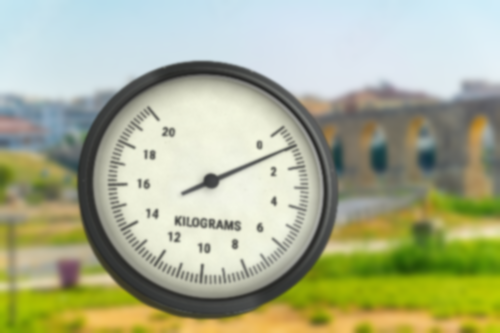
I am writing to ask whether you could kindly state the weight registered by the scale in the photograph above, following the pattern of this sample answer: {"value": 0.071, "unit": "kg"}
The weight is {"value": 1, "unit": "kg"}
